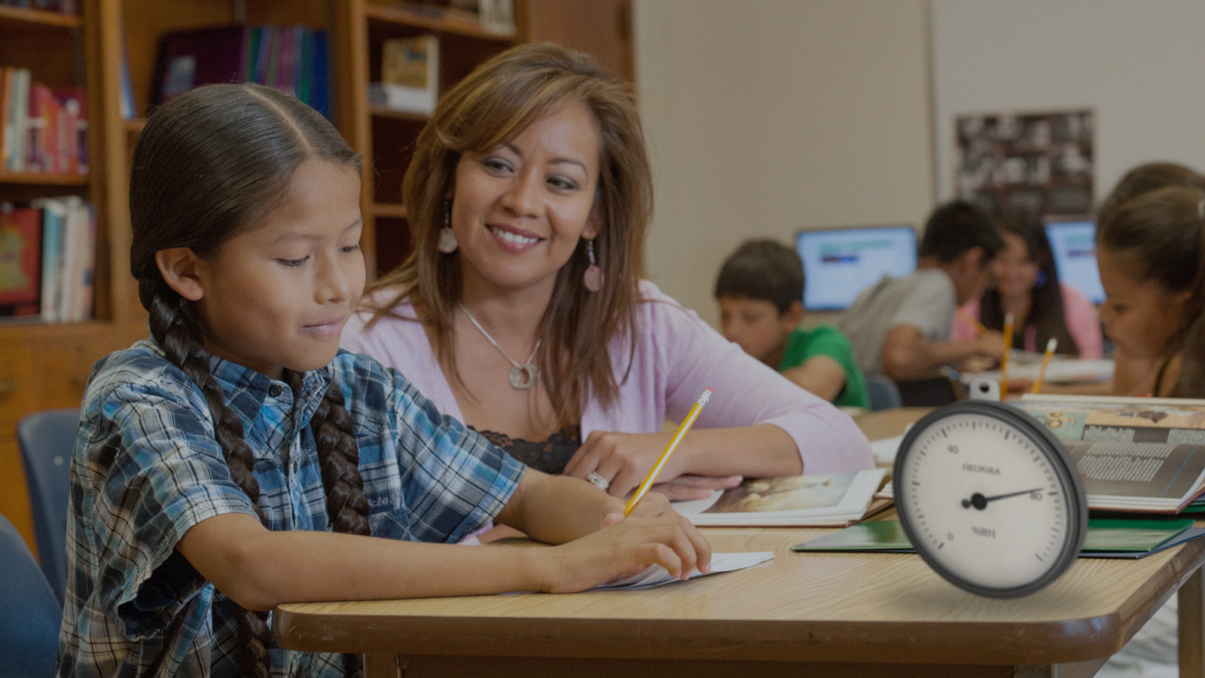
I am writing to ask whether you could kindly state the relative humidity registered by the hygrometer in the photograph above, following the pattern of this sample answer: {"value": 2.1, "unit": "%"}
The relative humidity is {"value": 78, "unit": "%"}
